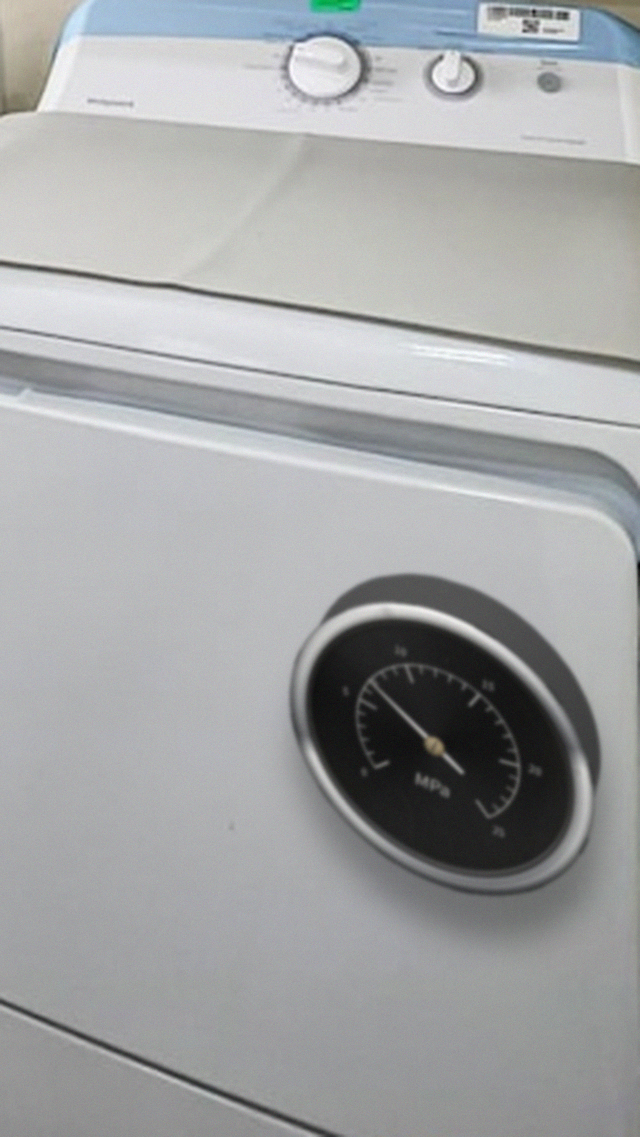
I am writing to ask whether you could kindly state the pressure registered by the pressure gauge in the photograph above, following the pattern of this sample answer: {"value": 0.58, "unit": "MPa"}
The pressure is {"value": 7, "unit": "MPa"}
